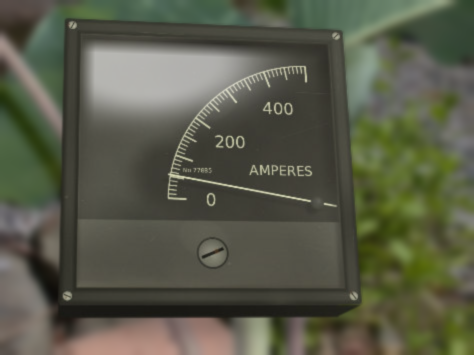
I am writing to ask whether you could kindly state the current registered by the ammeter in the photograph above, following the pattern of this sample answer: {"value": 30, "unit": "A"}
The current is {"value": 50, "unit": "A"}
